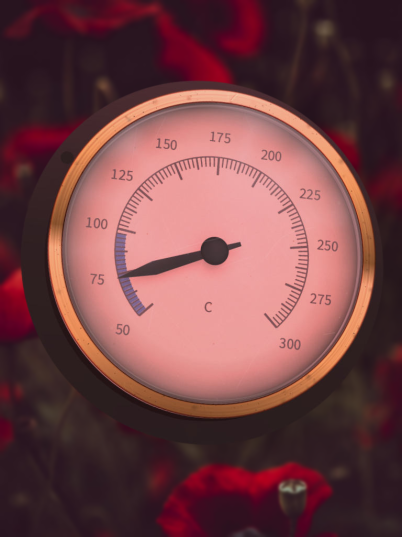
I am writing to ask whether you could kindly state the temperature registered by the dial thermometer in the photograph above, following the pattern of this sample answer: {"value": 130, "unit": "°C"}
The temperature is {"value": 72.5, "unit": "°C"}
